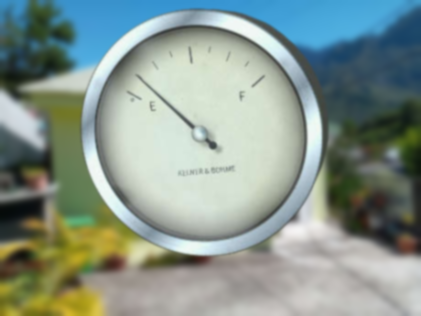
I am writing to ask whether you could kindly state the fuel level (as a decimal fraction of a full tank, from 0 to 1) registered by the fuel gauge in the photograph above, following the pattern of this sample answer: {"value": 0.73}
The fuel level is {"value": 0.125}
